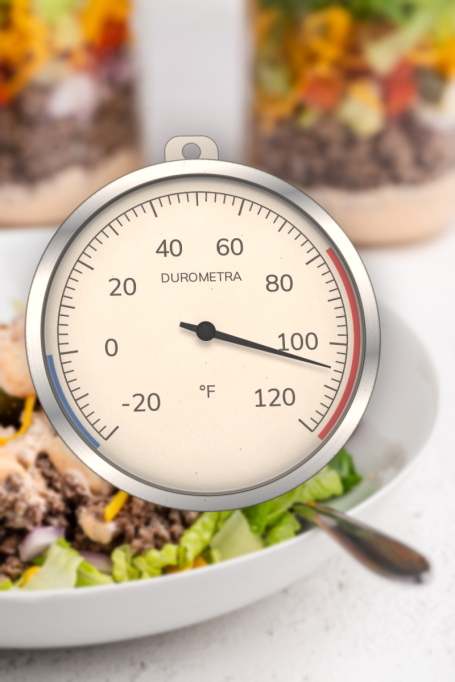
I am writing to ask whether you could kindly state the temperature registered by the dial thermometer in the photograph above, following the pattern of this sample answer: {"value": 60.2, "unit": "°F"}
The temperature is {"value": 106, "unit": "°F"}
